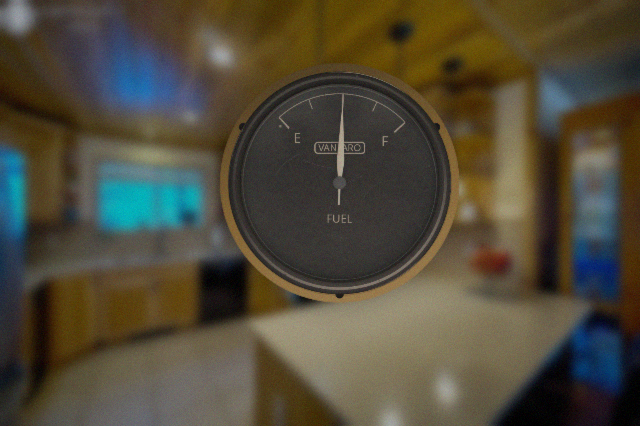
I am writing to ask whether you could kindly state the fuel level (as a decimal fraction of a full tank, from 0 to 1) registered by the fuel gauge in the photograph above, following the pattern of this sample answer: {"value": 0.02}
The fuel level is {"value": 0.5}
